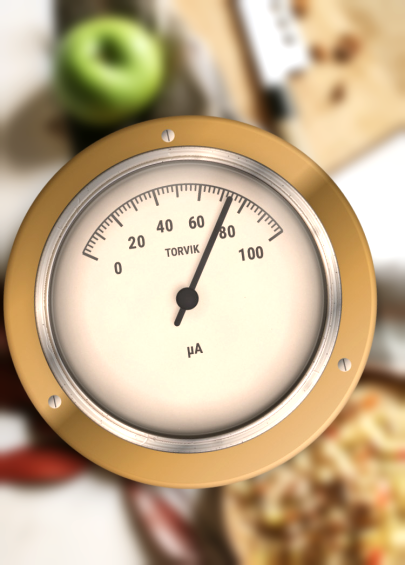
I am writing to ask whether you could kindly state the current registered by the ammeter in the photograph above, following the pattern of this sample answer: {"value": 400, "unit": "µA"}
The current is {"value": 74, "unit": "µA"}
